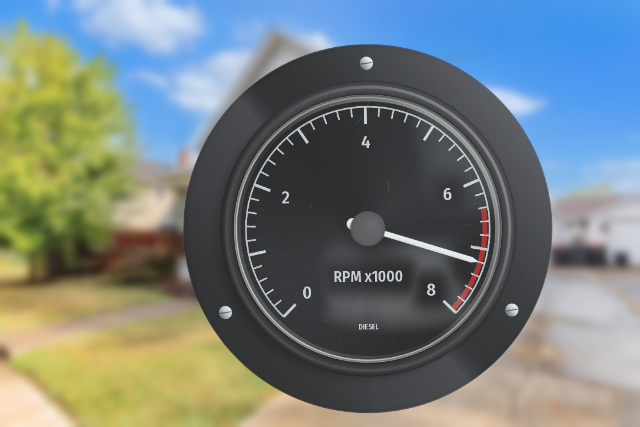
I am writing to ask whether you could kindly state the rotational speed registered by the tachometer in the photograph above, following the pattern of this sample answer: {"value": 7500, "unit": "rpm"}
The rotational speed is {"value": 7200, "unit": "rpm"}
